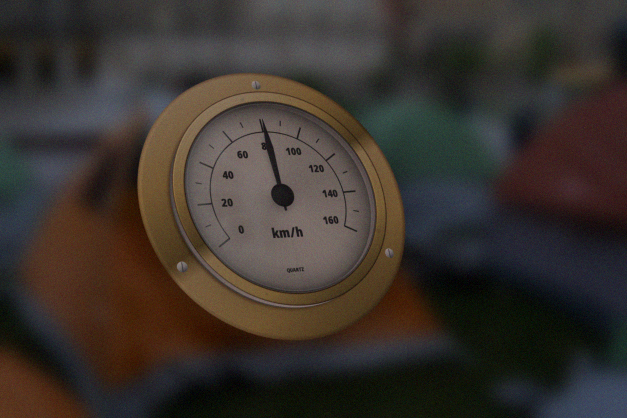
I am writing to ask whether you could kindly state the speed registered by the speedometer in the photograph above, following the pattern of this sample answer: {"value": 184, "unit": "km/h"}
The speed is {"value": 80, "unit": "km/h"}
